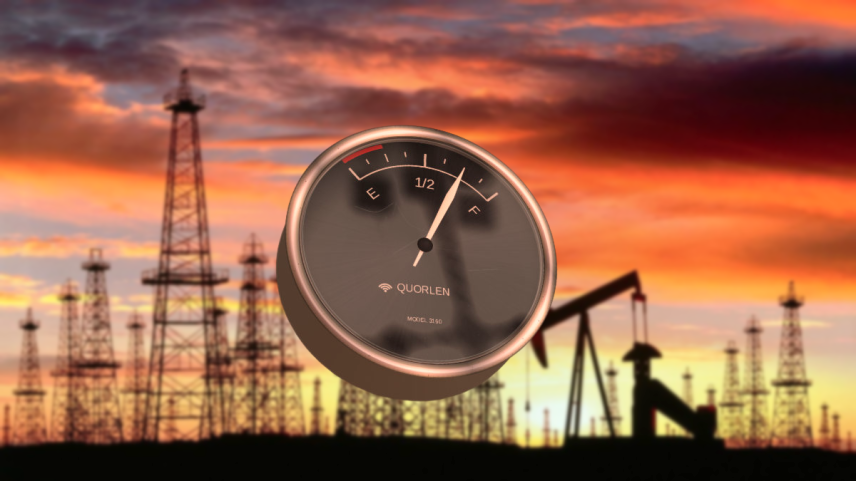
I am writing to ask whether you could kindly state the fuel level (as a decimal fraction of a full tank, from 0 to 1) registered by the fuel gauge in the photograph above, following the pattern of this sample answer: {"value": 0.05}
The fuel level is {"value": 0.75}
